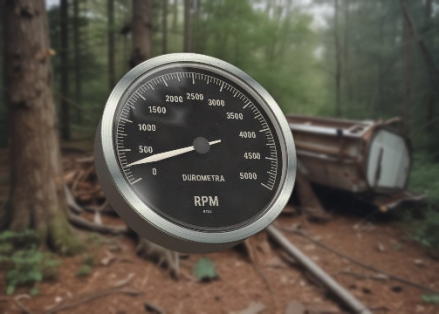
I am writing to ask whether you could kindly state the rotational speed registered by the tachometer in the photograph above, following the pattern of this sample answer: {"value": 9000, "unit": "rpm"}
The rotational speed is {"value": 250, "unit": "rpm"}
